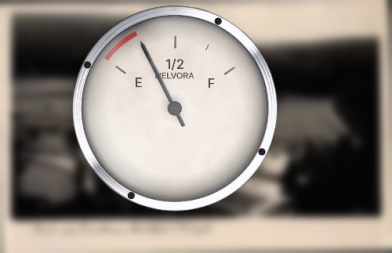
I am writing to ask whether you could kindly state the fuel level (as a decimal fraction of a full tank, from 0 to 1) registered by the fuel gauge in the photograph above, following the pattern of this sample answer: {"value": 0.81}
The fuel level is {"value": 0.25}
